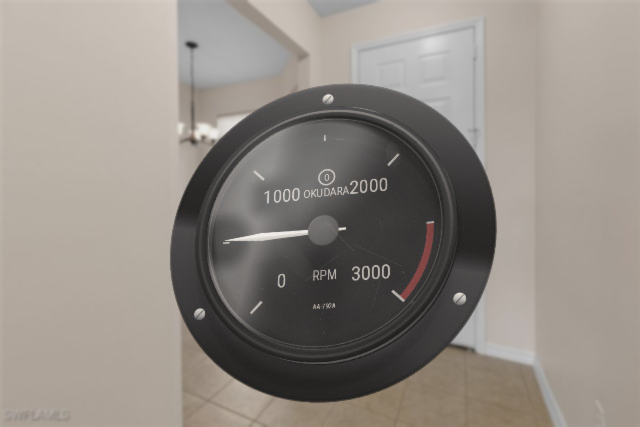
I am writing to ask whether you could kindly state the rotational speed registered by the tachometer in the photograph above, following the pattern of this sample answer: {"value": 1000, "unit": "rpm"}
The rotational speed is {"value": 500, "unit": "rpm"}
